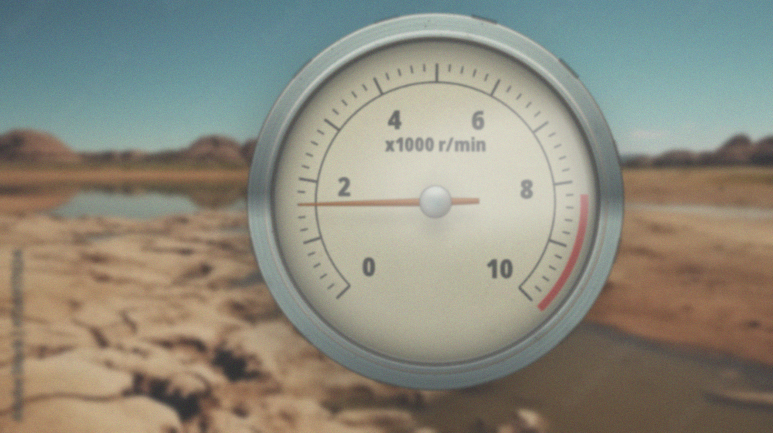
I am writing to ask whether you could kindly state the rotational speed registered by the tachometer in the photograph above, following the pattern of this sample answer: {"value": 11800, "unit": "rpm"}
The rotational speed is {"value": 1600, "unit": "rpm"}
